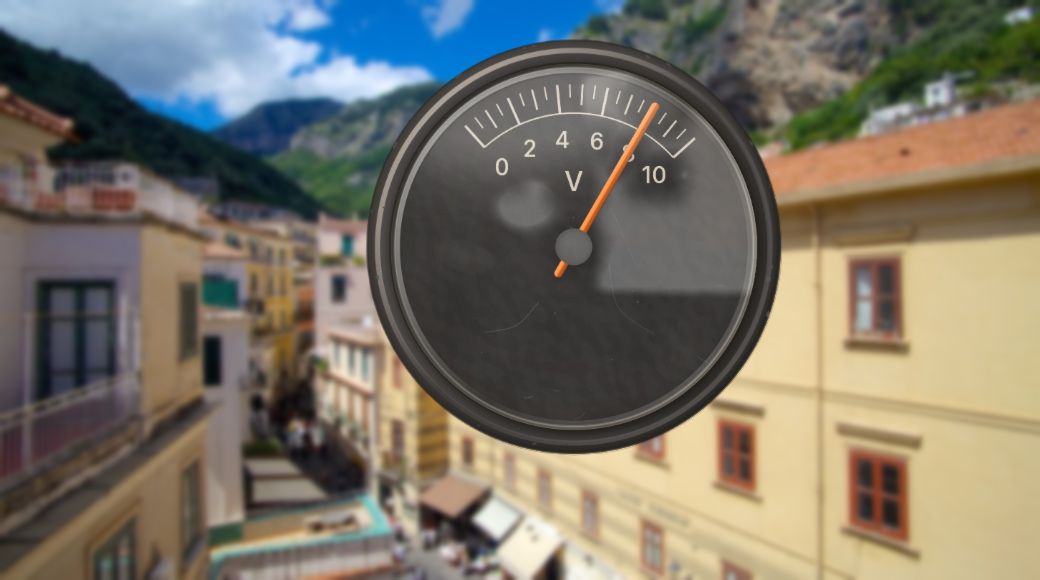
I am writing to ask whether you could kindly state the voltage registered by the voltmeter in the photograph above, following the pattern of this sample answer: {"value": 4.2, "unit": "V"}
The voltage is {"value": 8, "unit": "V"}
